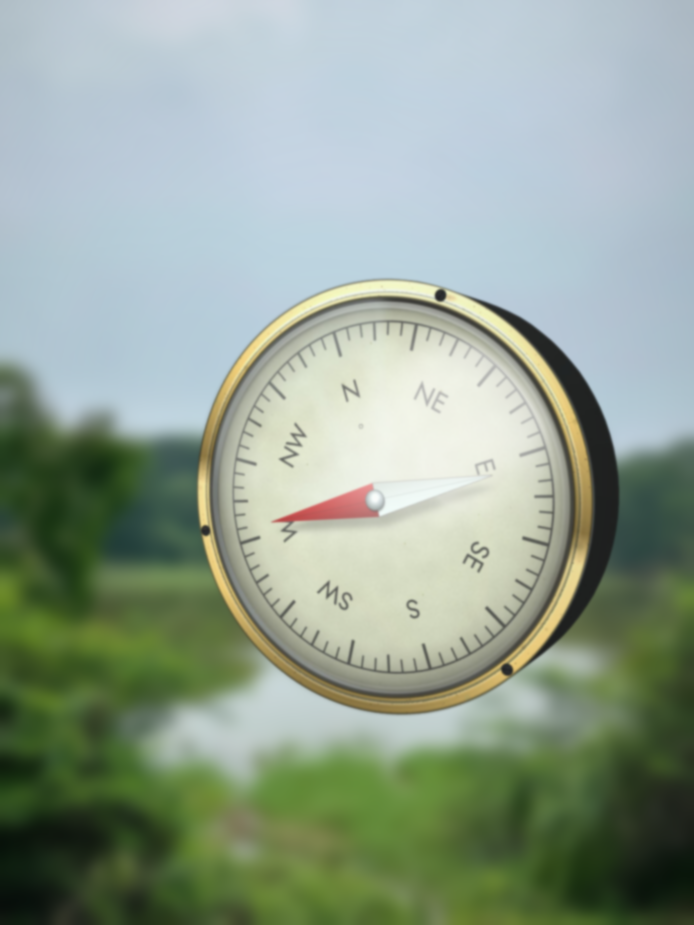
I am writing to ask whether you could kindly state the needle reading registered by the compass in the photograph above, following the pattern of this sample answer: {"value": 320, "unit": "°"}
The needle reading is {"value": 275, "unit": "°"}
